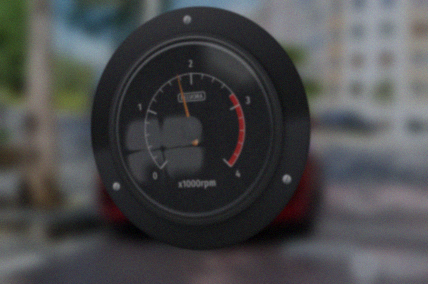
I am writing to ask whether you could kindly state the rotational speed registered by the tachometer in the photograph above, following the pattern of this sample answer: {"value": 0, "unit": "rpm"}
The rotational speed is {"value": 1800, "unit": "rpm"}
